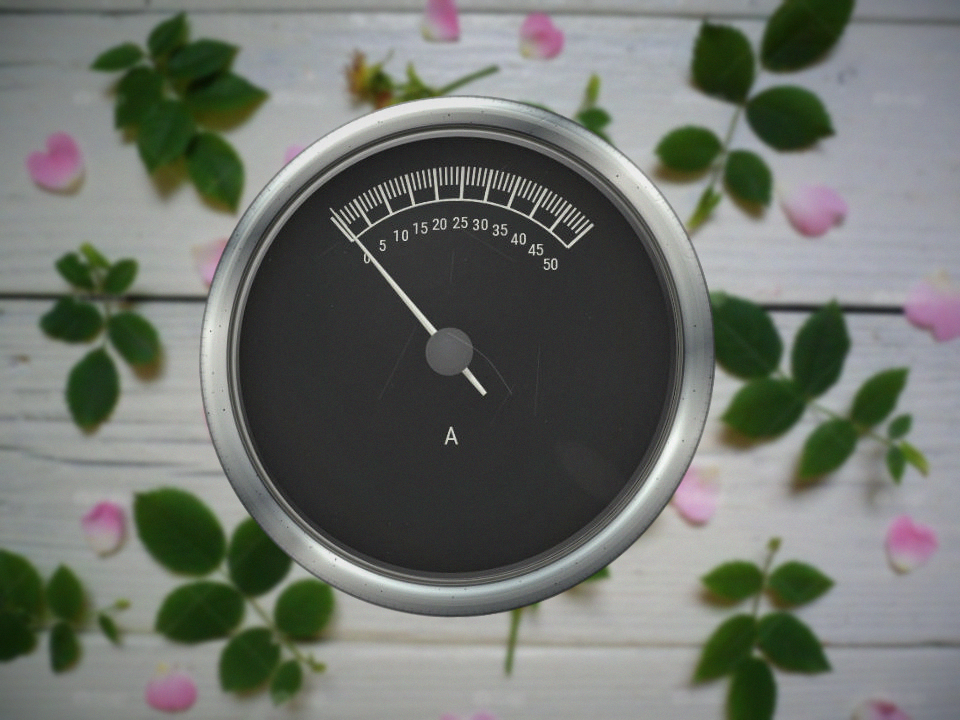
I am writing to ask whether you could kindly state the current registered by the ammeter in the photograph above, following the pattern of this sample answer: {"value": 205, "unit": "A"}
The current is {"value": 1, "unit": "A"}
